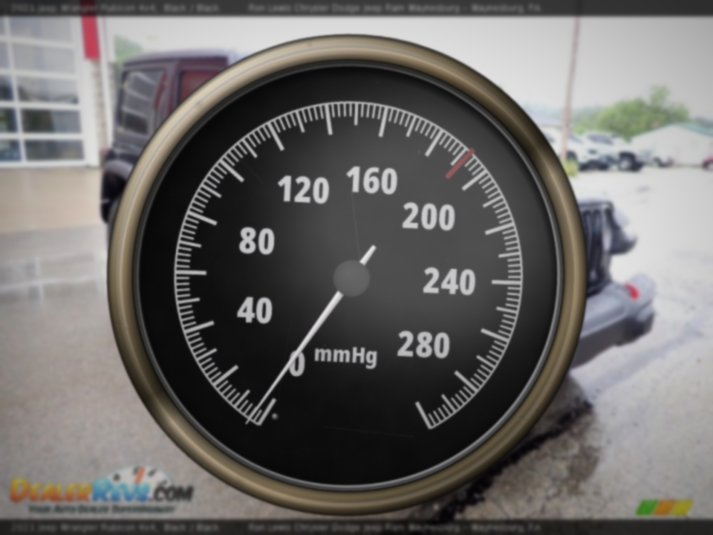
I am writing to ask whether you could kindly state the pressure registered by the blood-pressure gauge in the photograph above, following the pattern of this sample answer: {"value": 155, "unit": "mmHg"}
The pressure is {"value": 4, "unit": "mmHg"}
